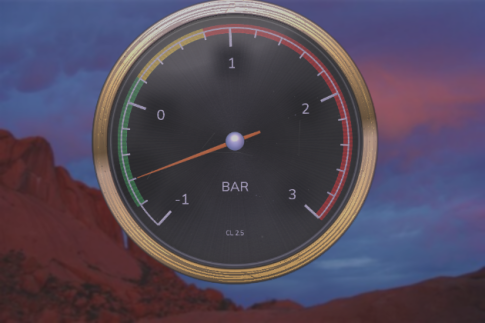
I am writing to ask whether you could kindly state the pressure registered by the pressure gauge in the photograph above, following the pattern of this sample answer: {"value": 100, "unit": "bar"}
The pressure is {"value": -0.6, "unit": "bar"}
